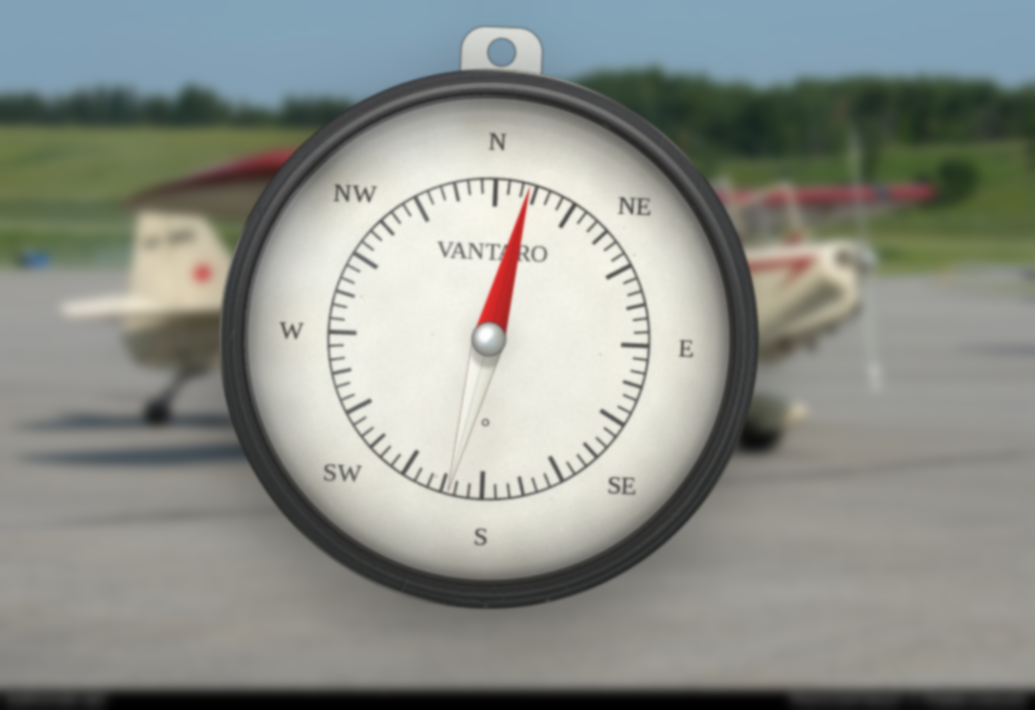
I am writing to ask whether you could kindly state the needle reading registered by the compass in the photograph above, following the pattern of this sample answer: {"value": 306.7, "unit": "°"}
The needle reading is {"value": 12.5, "unit": "°"}
